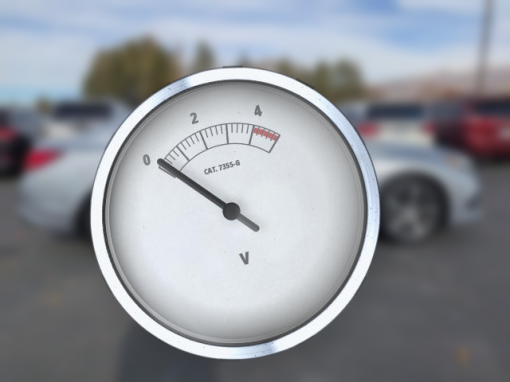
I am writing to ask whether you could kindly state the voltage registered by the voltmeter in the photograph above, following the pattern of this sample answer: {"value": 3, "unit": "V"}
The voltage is {"value": 0.2, "unit": "V"}
